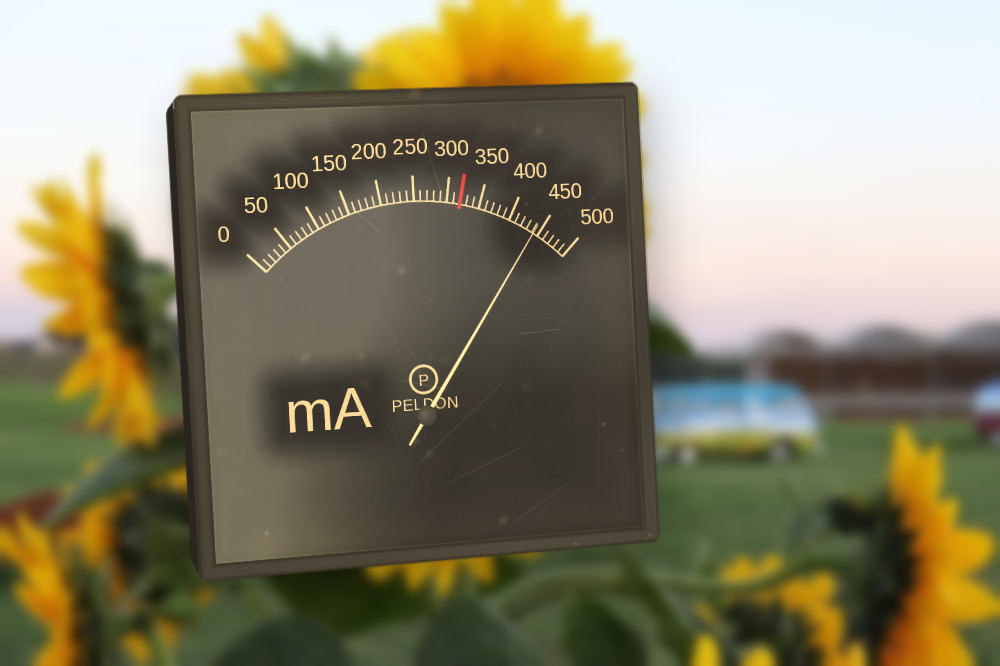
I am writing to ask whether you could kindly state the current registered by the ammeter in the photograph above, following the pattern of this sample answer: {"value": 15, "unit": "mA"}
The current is {"value": 440, "unit": "mA"}
